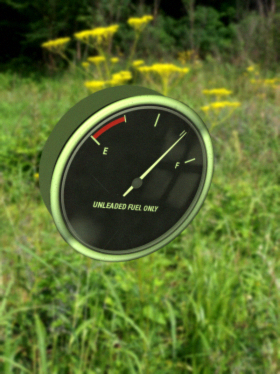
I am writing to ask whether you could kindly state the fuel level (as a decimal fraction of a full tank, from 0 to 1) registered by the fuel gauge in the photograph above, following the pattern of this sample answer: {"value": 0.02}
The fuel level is {"value": 0.75}
